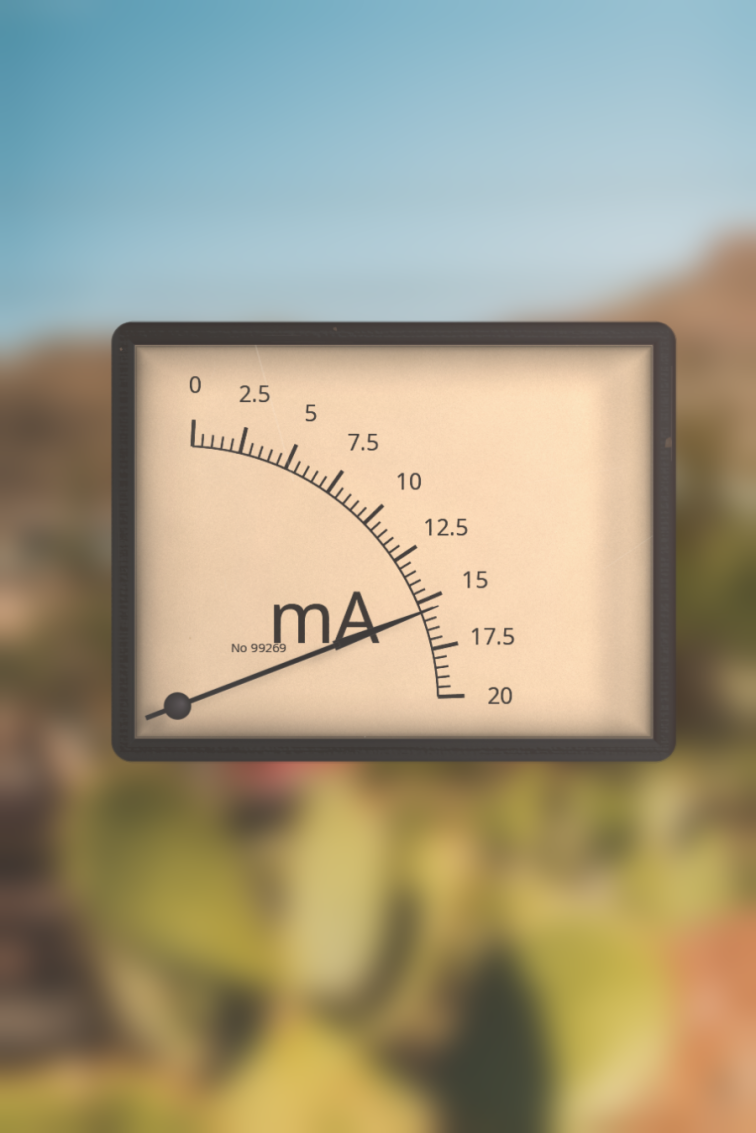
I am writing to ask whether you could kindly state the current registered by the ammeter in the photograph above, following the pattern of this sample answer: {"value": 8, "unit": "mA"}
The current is {"value": 15.5, "unit": "mA"}
